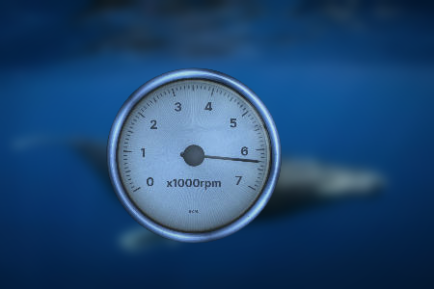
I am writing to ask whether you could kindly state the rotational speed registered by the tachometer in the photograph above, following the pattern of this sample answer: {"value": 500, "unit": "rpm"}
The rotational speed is {"value": 6300, "unit": "rpm"}
